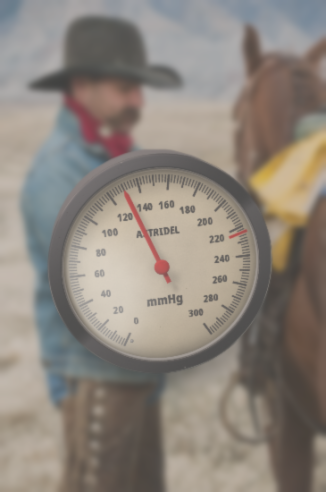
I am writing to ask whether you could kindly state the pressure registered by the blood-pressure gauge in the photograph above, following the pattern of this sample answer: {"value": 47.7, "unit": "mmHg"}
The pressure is {"value": 130, "unit": "mmHg"}
